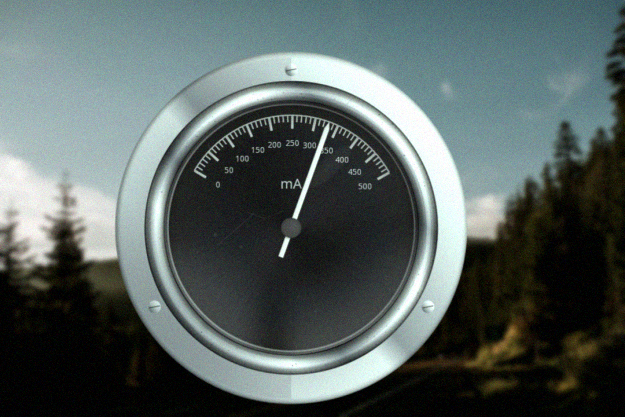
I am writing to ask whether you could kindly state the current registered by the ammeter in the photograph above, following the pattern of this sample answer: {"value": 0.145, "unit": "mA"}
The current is {"value": 330, "unit": "mA"}
